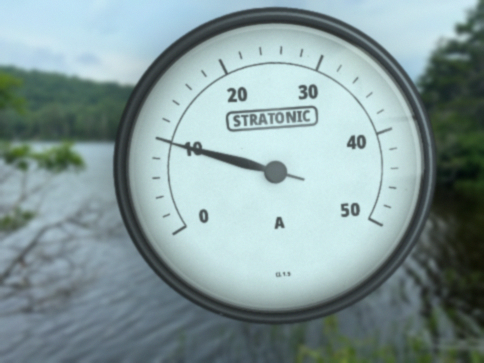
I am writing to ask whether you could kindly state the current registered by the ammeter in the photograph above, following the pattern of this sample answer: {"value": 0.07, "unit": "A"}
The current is {"value": 10, "unit": "A"}
